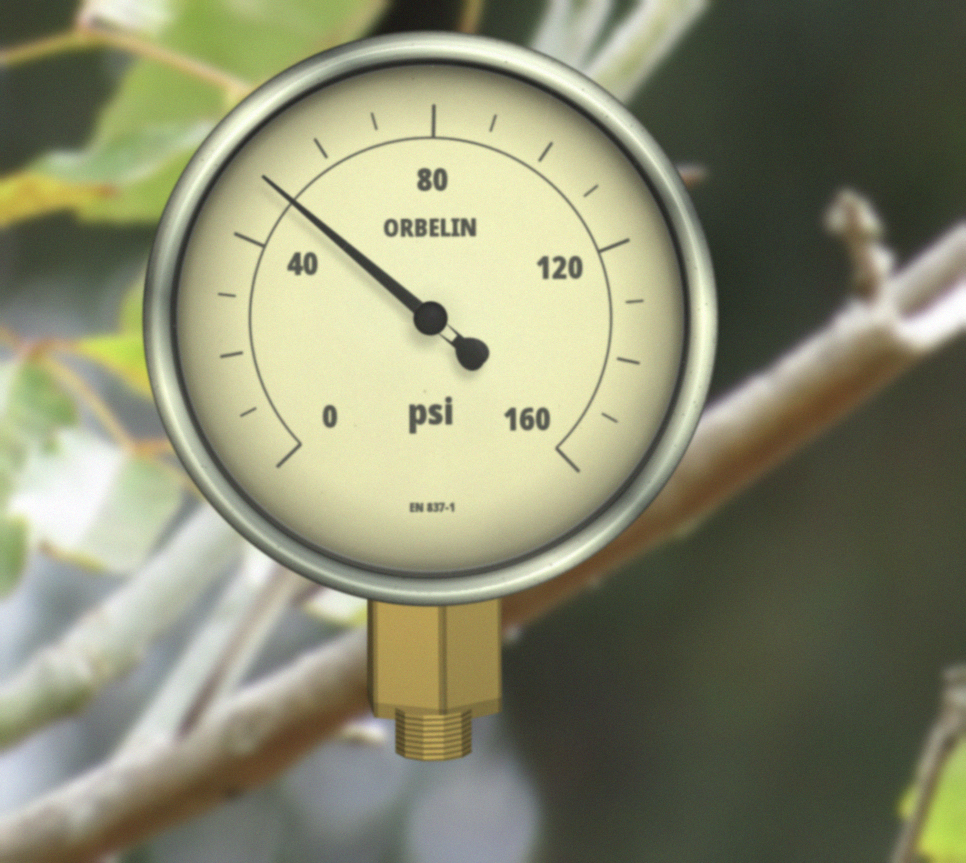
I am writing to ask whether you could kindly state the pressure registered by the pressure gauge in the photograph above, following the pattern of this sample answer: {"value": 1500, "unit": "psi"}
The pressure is {"value": 50, "unit": "psi"}
